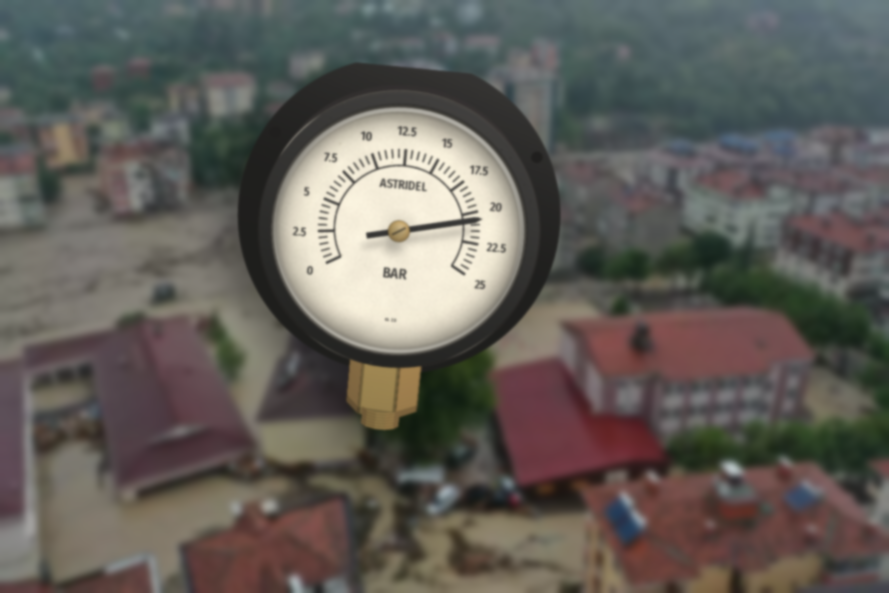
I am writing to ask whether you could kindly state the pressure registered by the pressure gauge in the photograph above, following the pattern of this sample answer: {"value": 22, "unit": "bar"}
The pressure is {"value": 20.5, "unit": "bar"}
